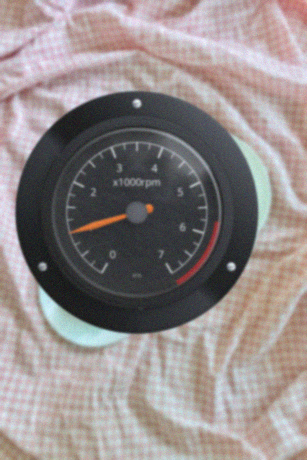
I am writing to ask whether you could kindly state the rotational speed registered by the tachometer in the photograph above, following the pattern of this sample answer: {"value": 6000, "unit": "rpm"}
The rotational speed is {"value": 1000, "unit": "rpm"}
